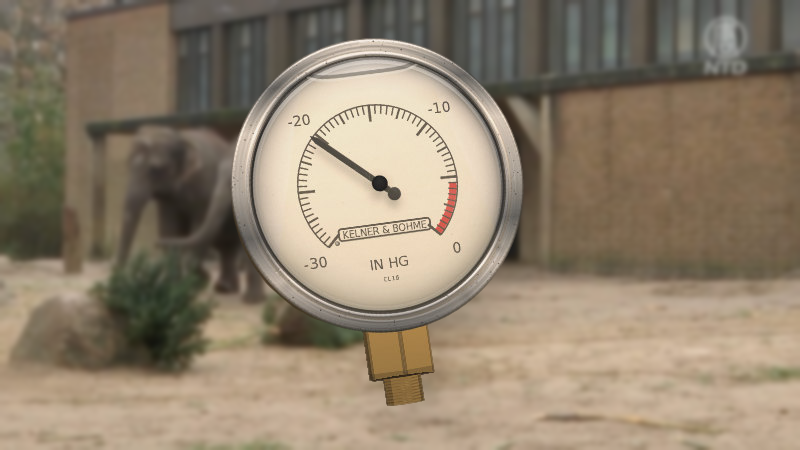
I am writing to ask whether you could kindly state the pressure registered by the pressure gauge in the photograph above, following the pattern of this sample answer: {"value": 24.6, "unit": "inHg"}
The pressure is {"value": -20.5, "unit": "inHg"}
